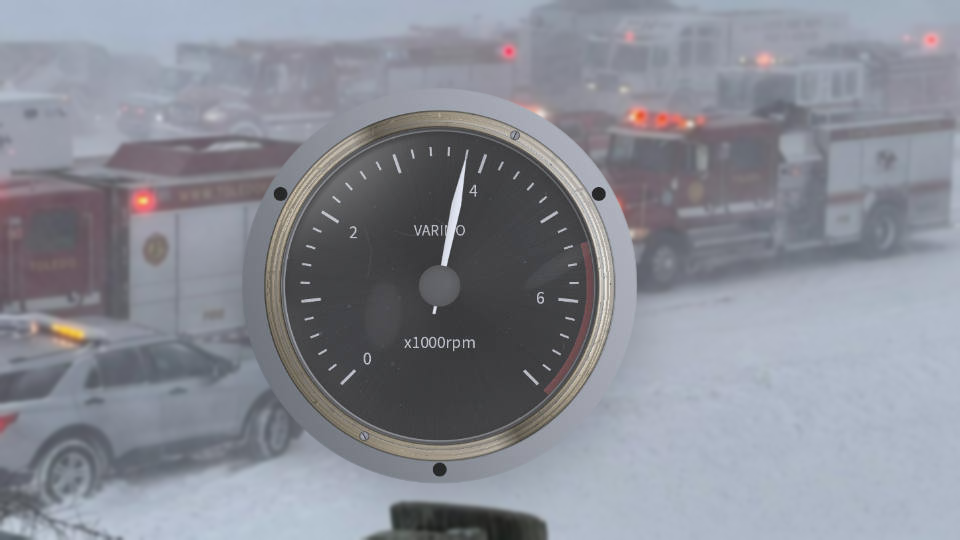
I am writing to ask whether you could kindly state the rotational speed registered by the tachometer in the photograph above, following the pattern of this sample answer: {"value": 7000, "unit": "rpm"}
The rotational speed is {"value": 3800, "unit": "rpm"}
